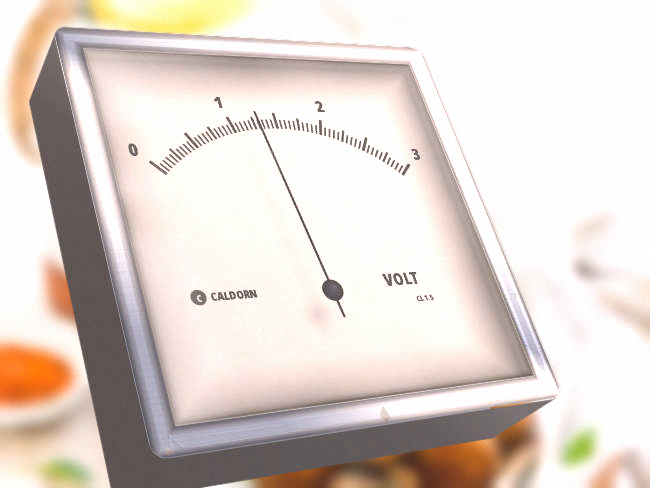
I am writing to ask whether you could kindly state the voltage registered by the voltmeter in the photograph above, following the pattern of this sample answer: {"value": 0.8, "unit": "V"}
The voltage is {"value": 1.25, "unit": "V"}
